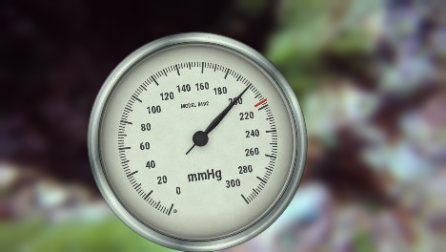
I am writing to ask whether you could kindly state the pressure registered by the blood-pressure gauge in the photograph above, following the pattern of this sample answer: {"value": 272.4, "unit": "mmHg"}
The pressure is {"value": 200, "unit": "mmHg"}
